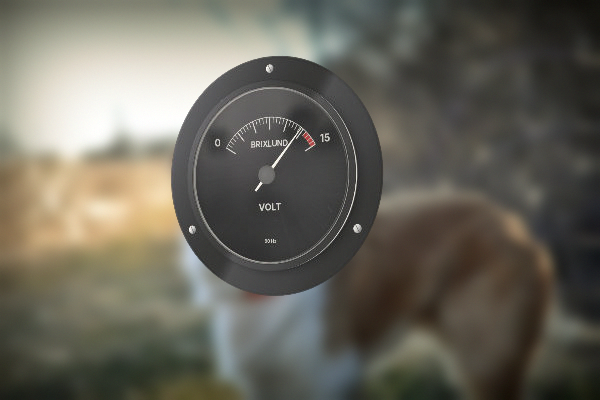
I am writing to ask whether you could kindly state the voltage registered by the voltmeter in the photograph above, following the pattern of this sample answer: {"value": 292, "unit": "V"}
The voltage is {"value": 12.5, "unit": "V"}
